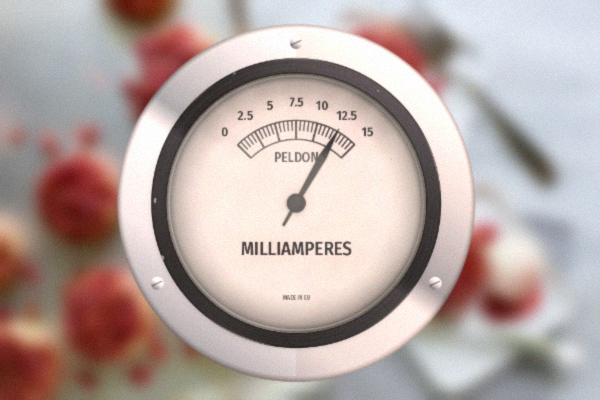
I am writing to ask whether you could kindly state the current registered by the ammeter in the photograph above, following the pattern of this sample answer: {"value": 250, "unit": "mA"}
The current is {"value": 12.5, "unit": "mA"}
